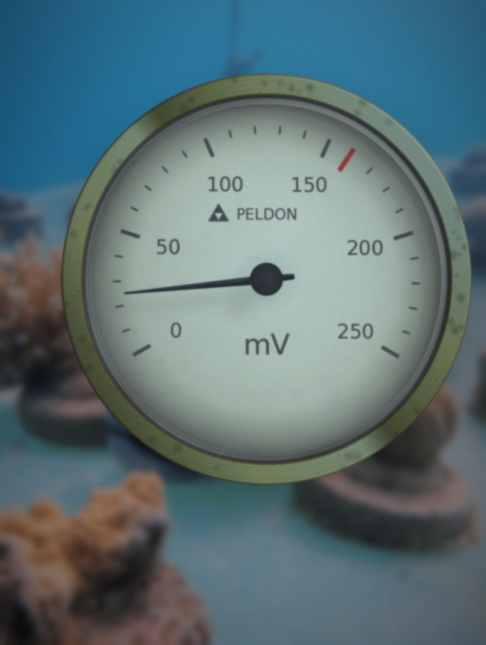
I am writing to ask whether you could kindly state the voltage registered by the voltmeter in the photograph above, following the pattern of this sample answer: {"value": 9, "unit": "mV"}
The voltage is {"value": 25, "unit": "mV"}
